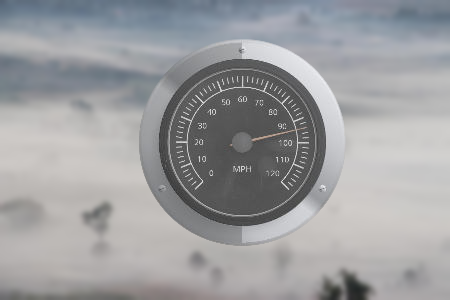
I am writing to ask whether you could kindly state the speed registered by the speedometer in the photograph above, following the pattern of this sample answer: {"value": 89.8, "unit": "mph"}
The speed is {"value": 94, "unit": "mph"}
